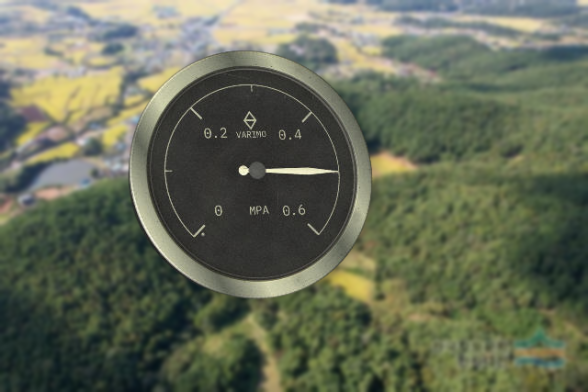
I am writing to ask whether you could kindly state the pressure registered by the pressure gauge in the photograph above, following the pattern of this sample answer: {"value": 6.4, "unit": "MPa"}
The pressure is {"value": 0.5, "unit": "MPa"}
